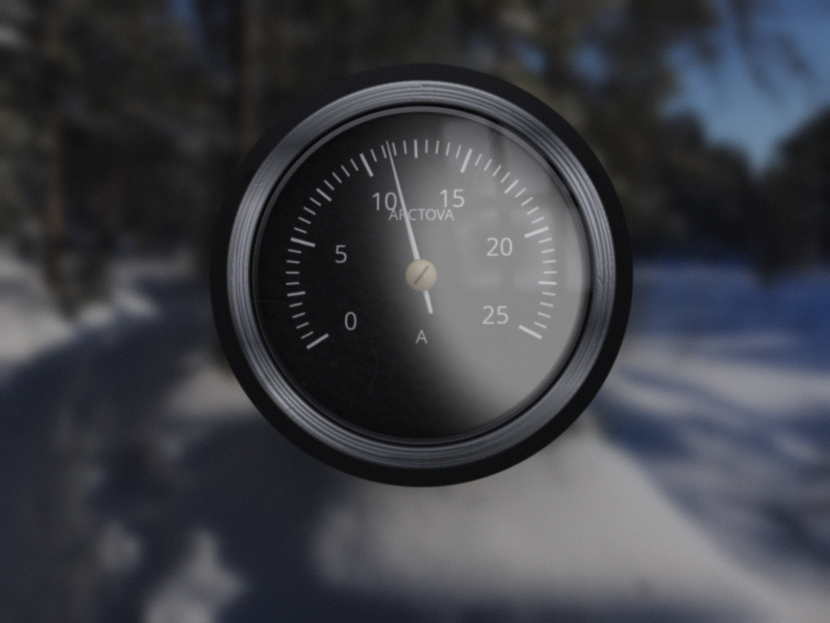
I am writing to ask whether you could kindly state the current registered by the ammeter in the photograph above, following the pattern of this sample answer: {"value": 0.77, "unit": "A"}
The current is {"value": 11.25, "unit": "A"}
